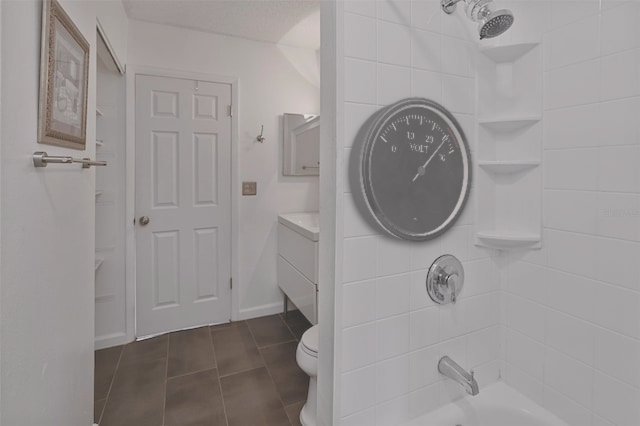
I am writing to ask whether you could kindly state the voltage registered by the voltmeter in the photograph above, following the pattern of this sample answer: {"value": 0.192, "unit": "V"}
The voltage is {"value": 25, "unit": "V"}
